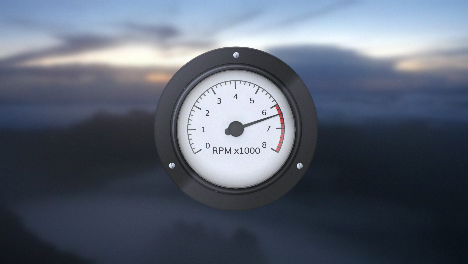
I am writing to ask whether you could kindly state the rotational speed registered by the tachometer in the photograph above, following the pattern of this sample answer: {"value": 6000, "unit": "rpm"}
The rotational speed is {"value": 6400, "unit": "rpm"}
